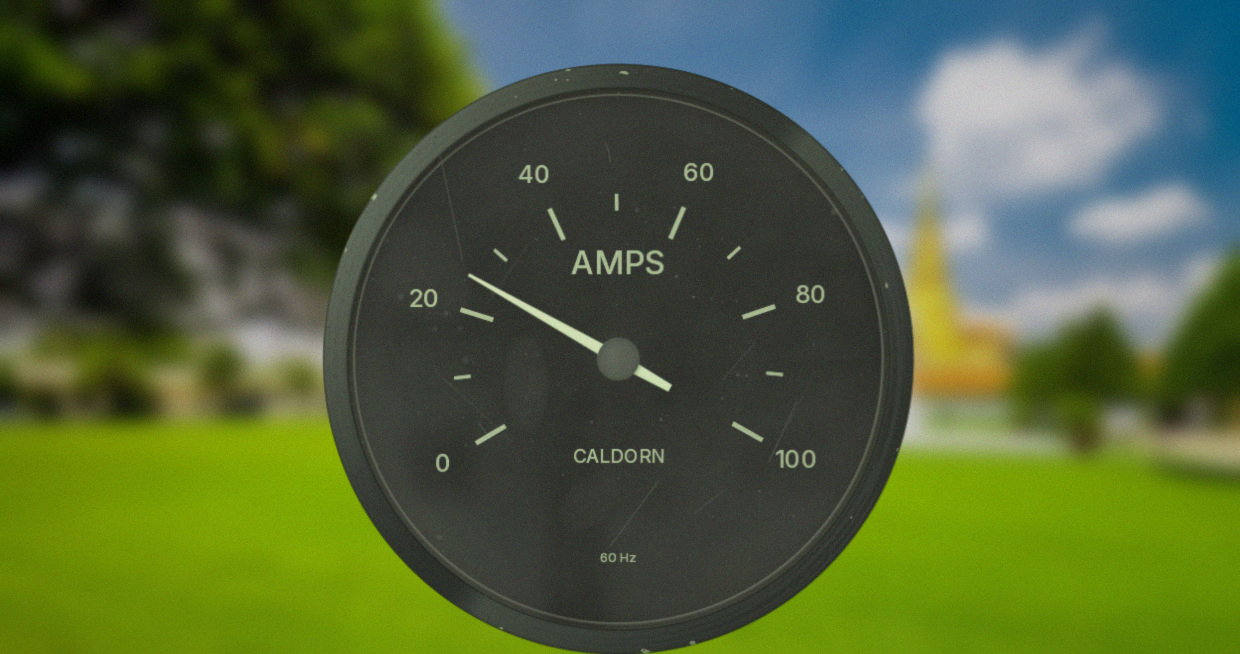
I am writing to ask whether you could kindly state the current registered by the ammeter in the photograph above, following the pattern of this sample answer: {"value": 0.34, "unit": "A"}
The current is {"value": 25, "unit": "A"}
